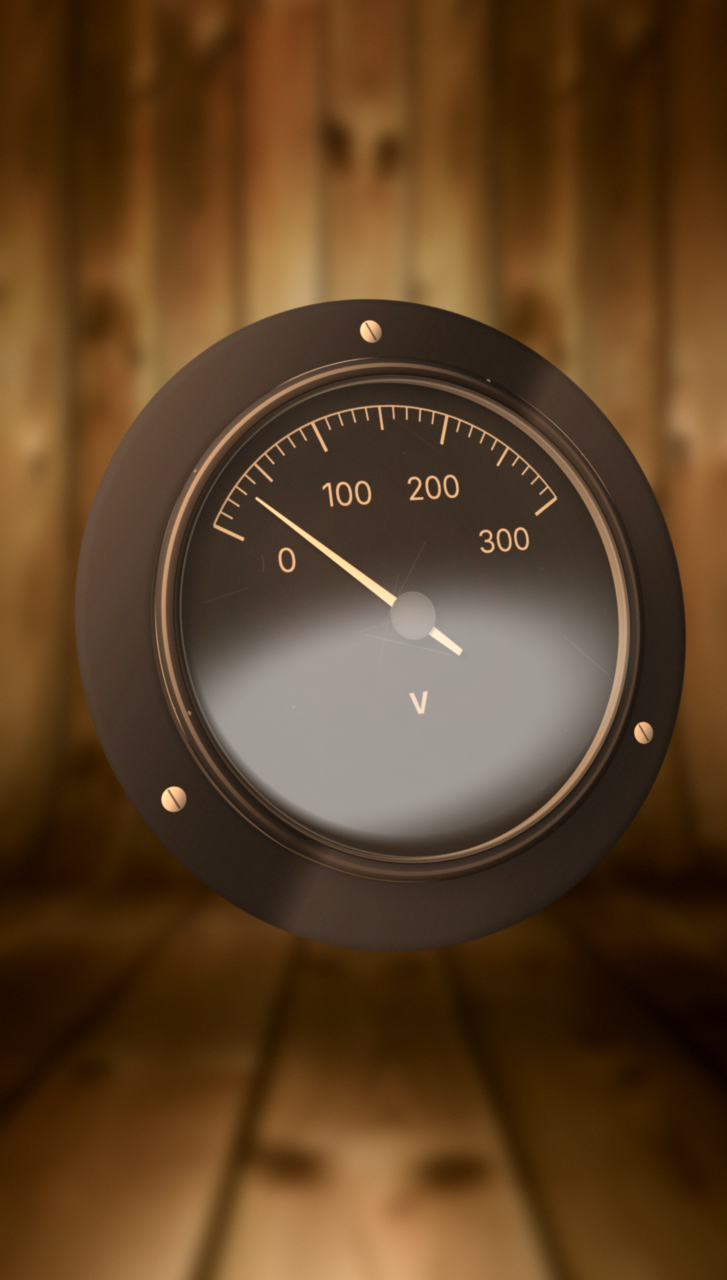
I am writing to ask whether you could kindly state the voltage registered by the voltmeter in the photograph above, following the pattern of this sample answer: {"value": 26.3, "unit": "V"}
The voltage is {"value": 30, "unit": "V"}
